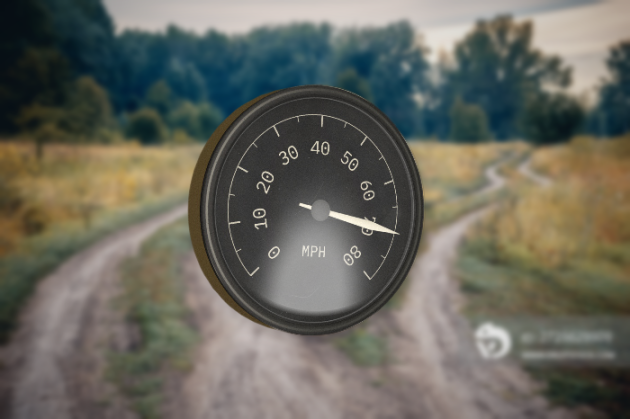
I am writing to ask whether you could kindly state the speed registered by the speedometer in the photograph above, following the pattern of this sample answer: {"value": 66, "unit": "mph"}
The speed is {"value": 70, "unit": "mph"}
